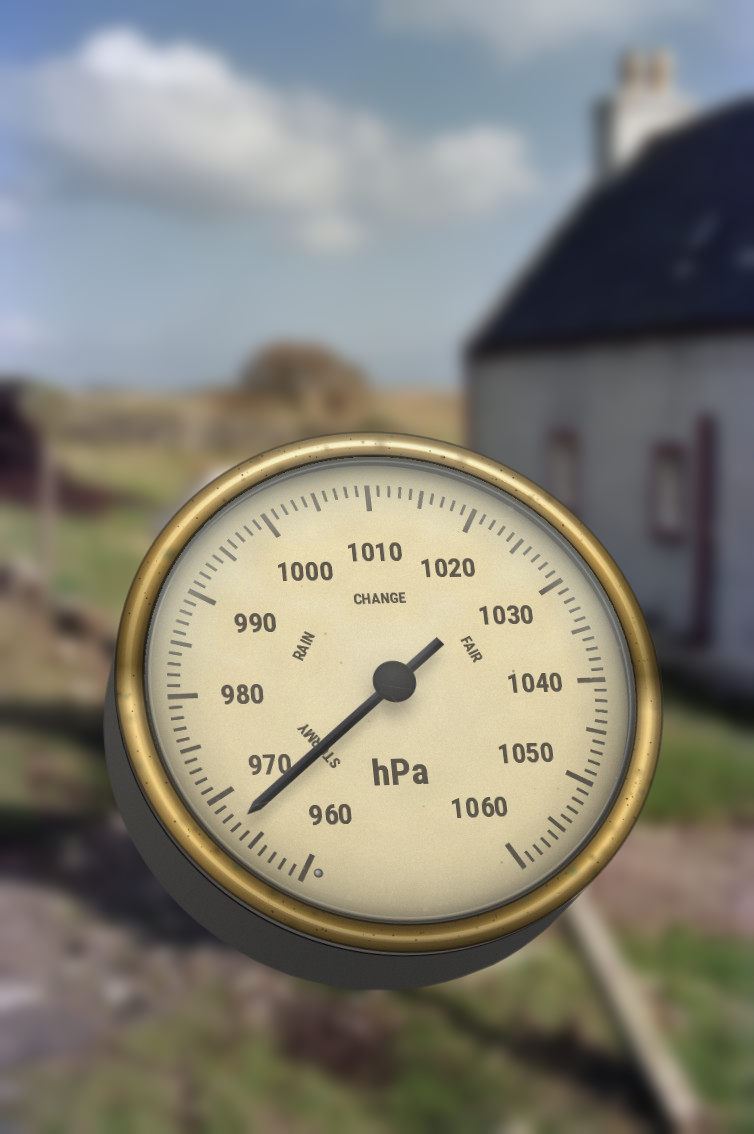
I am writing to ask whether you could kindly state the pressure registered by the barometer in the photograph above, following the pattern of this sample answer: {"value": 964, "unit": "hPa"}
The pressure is {"value": 967, "unit": "hPa"}
